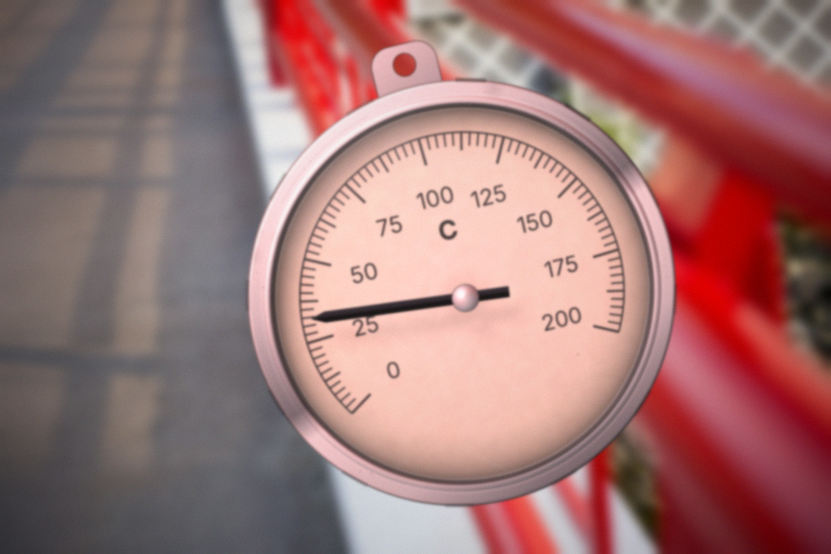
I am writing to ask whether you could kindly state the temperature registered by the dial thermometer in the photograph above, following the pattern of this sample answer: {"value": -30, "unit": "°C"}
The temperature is {"value": 32.5, "unit": "°C"}
